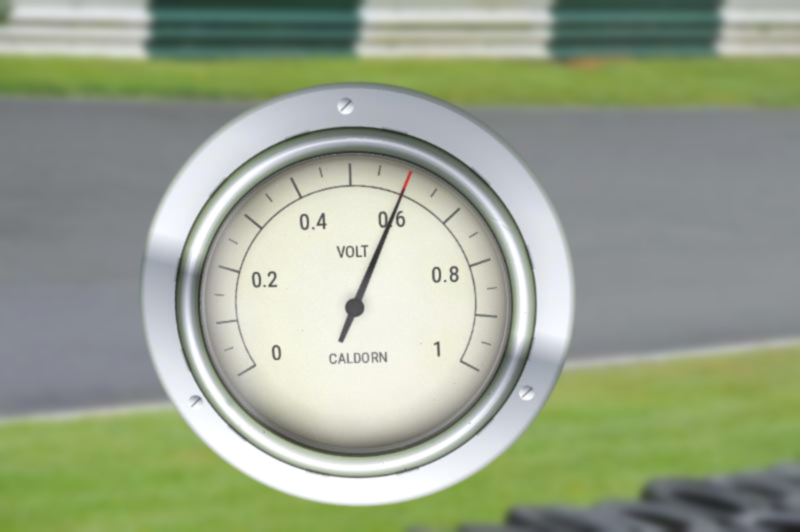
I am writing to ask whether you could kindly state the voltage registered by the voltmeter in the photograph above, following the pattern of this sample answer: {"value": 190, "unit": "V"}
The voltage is {"value": 0.6, "unit": "V"}
